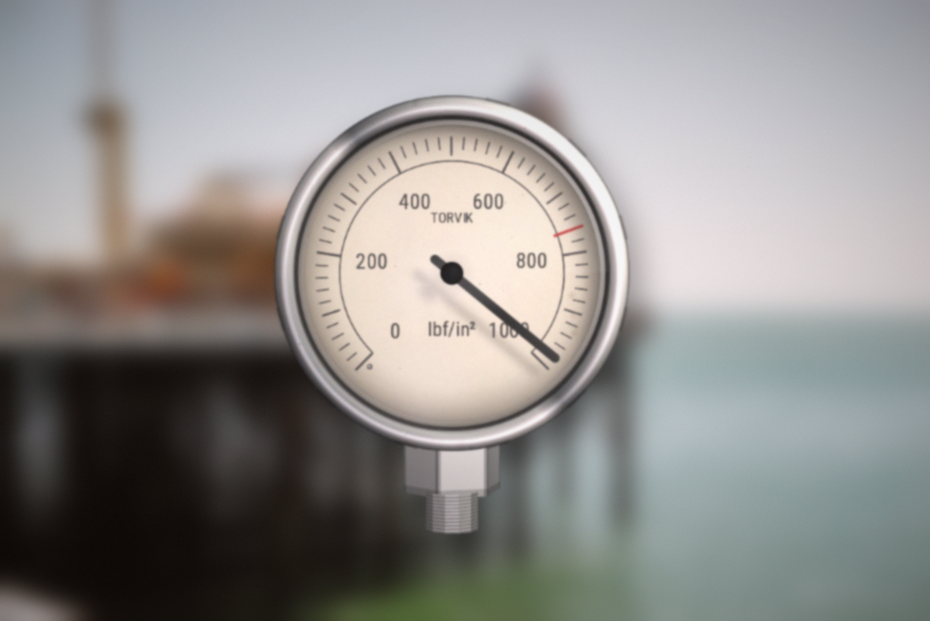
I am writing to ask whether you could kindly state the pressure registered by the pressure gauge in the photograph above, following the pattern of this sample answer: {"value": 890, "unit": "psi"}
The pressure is {"value": 980, "unit": "psi"}
